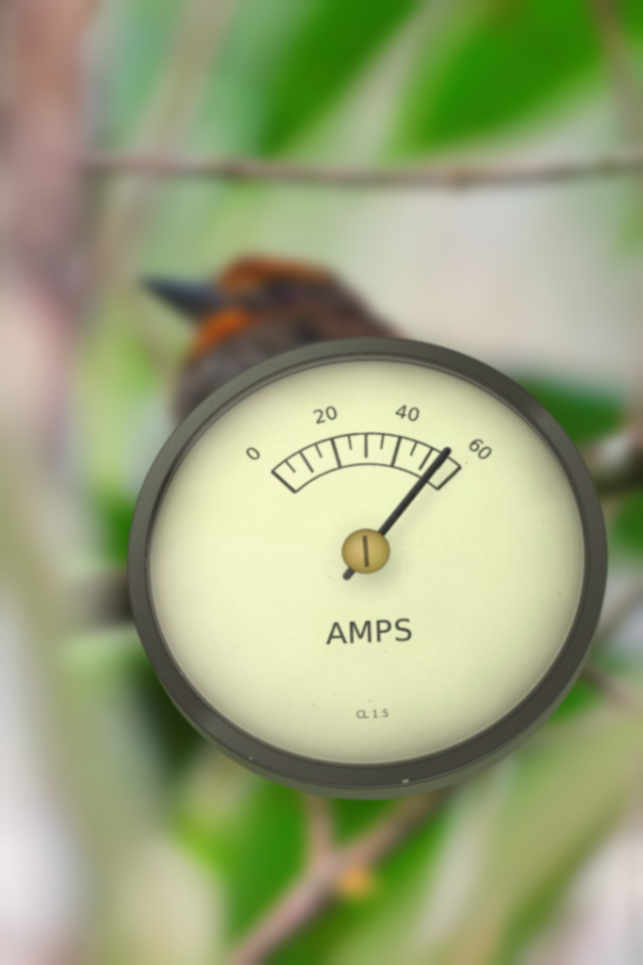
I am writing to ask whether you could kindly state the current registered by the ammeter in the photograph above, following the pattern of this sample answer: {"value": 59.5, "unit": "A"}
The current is {"value": 55, "unit": "A"}
